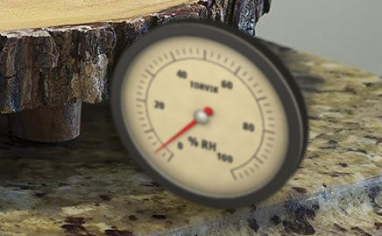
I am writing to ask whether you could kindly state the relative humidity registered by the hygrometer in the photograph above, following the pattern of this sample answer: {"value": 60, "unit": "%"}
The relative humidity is {"value": 4, "unit": "%"}
